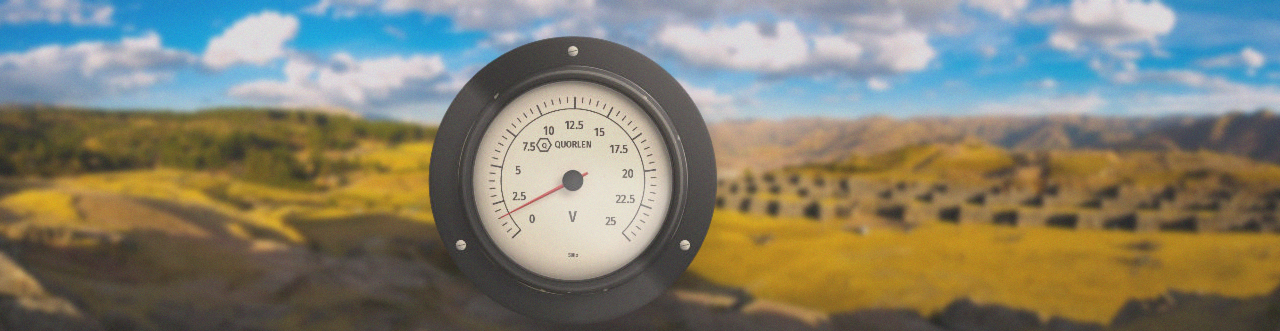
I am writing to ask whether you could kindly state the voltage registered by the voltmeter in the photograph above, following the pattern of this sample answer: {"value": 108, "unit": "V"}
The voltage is {"value": 1.5, "unit": "V"}
